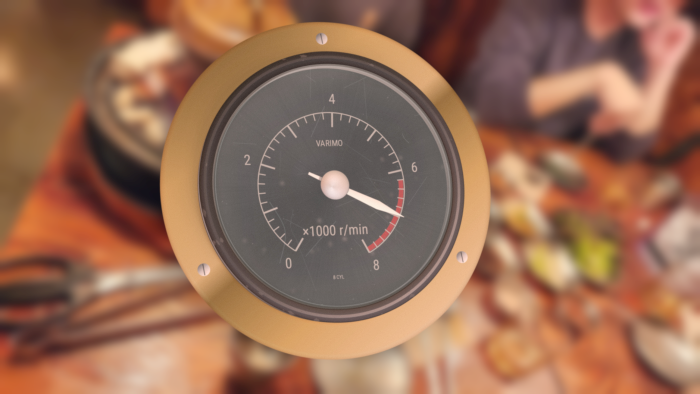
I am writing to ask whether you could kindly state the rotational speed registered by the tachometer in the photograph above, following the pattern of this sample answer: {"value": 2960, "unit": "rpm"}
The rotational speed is {"value": 7000, "unit": "rpm"}
